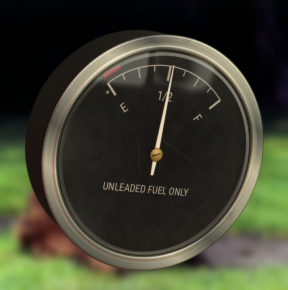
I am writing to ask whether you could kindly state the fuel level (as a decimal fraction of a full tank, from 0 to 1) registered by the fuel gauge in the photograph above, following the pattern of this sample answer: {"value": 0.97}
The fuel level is {"value": 0.5}
